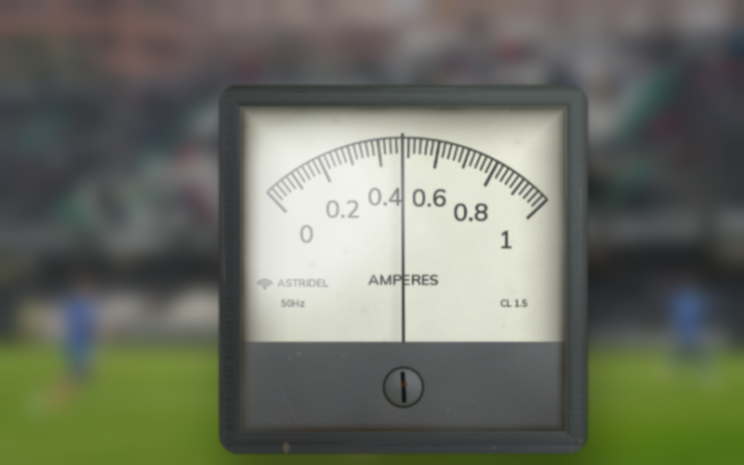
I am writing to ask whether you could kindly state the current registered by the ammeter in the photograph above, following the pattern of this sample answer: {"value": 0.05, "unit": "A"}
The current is {"value": 0.48, "unit": "A"}
